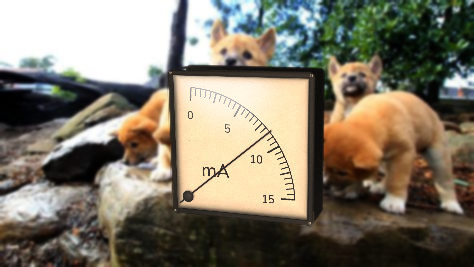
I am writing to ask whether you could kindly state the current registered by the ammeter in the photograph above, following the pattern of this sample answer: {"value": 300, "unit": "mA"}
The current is {"value": 8.5, "unit": "mA"}
